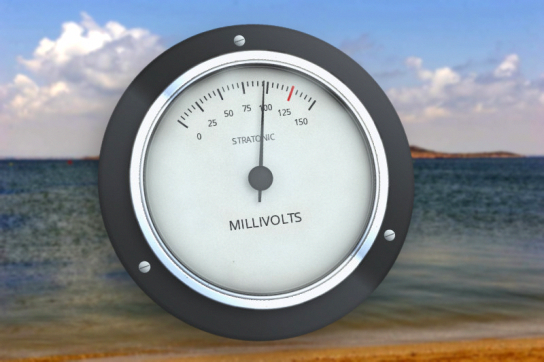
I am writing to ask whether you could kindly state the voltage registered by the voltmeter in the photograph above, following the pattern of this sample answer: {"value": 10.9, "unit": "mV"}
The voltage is {"value": 95, "unit": "mV"}
